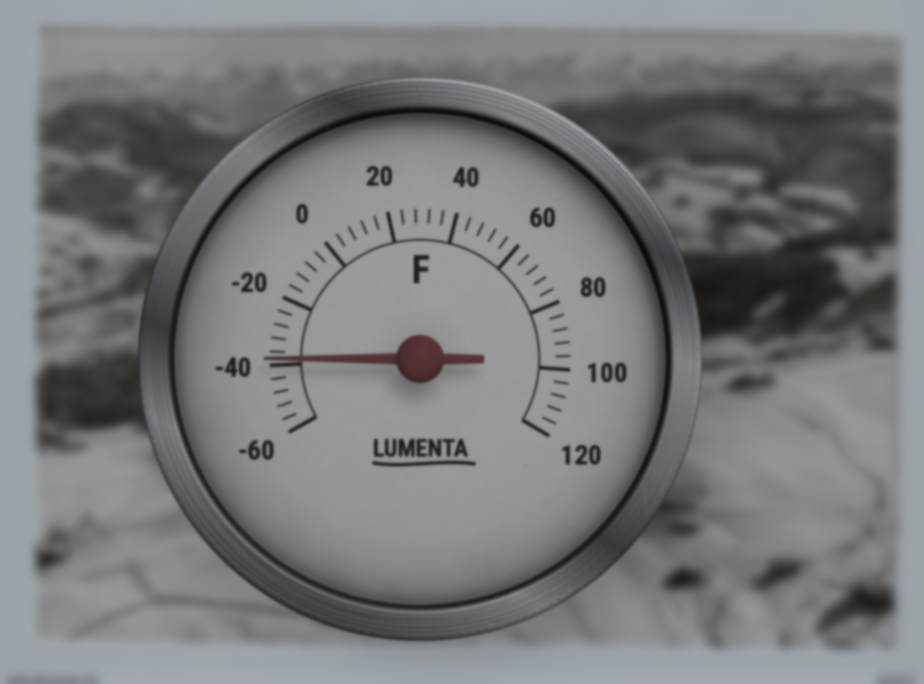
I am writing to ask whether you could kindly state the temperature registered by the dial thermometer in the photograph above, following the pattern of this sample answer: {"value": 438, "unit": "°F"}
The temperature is {"value": -38, "unit": "°F"}
